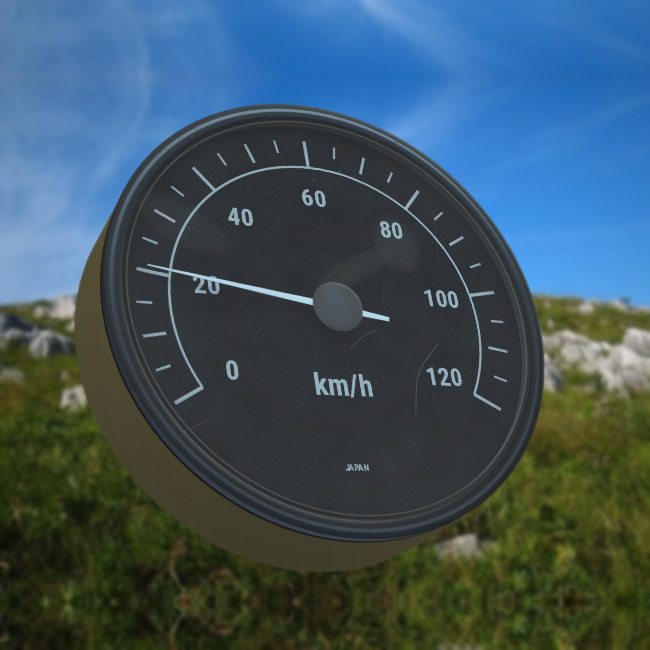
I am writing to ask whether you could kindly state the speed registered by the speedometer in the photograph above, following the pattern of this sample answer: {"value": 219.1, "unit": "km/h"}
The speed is {"value": 20, "unit": "km/h"}
